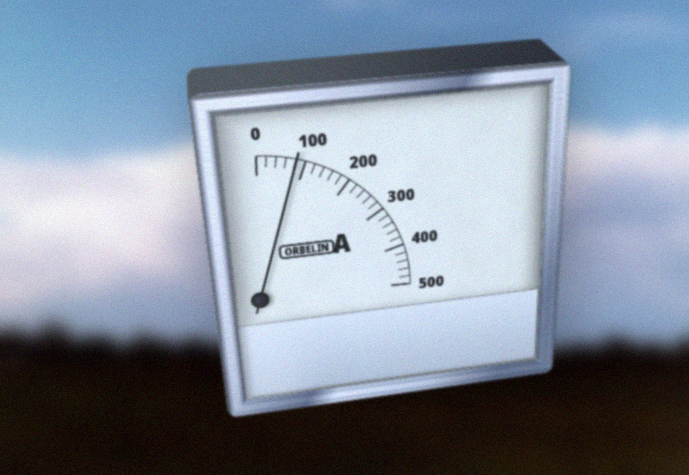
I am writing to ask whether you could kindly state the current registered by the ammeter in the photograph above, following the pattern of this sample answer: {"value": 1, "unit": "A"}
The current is {"value": 80, "unit": "A"}
